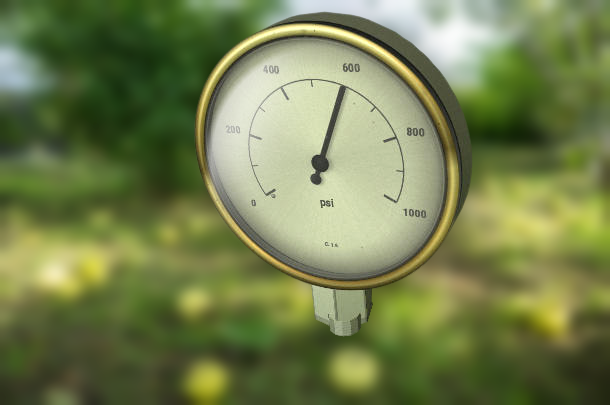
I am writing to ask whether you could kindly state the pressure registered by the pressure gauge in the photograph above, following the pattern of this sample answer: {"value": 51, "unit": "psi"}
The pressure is {"value": 600, "unit": "psi"}
